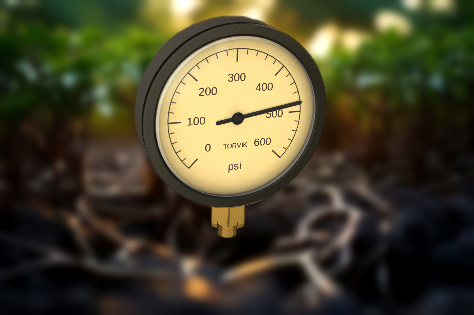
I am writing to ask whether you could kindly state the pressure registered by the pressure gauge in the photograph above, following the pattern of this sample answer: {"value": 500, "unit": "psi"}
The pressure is {"value": 480, "unit": "psi"}
